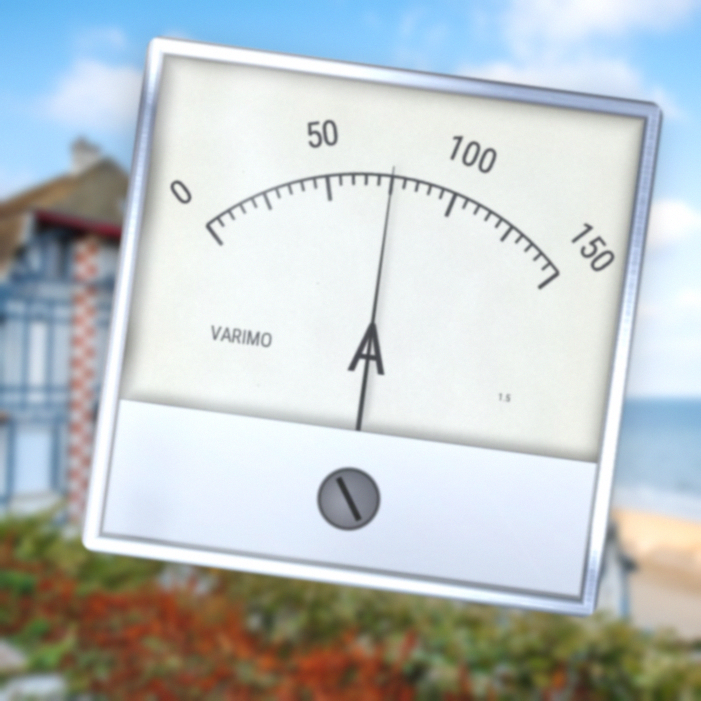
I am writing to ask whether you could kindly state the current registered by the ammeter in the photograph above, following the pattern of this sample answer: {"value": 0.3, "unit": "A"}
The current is {"value": 75, "unit": "A"}
